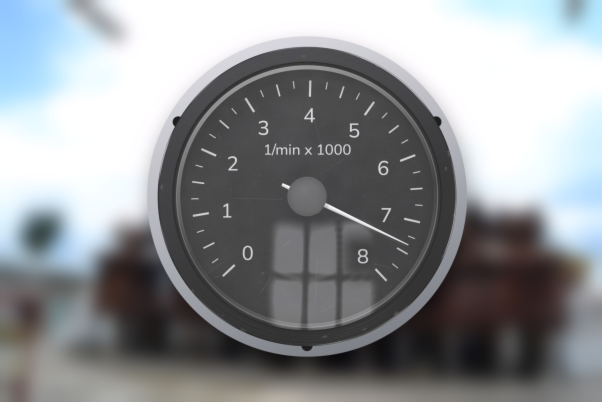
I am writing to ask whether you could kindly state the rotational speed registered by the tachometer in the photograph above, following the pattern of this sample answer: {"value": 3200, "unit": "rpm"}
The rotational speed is {"value": 7375, "unit": "rpm"}
